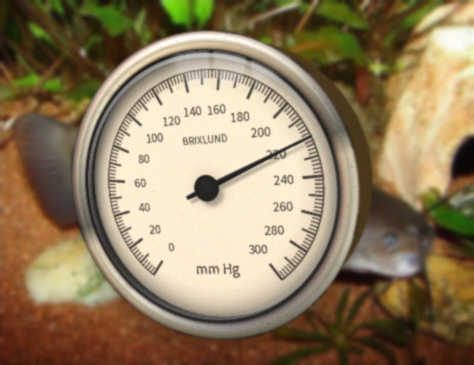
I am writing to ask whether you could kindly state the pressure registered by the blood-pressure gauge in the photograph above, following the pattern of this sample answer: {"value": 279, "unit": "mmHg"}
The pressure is {"value": 220, "unit": "mmHg"}
